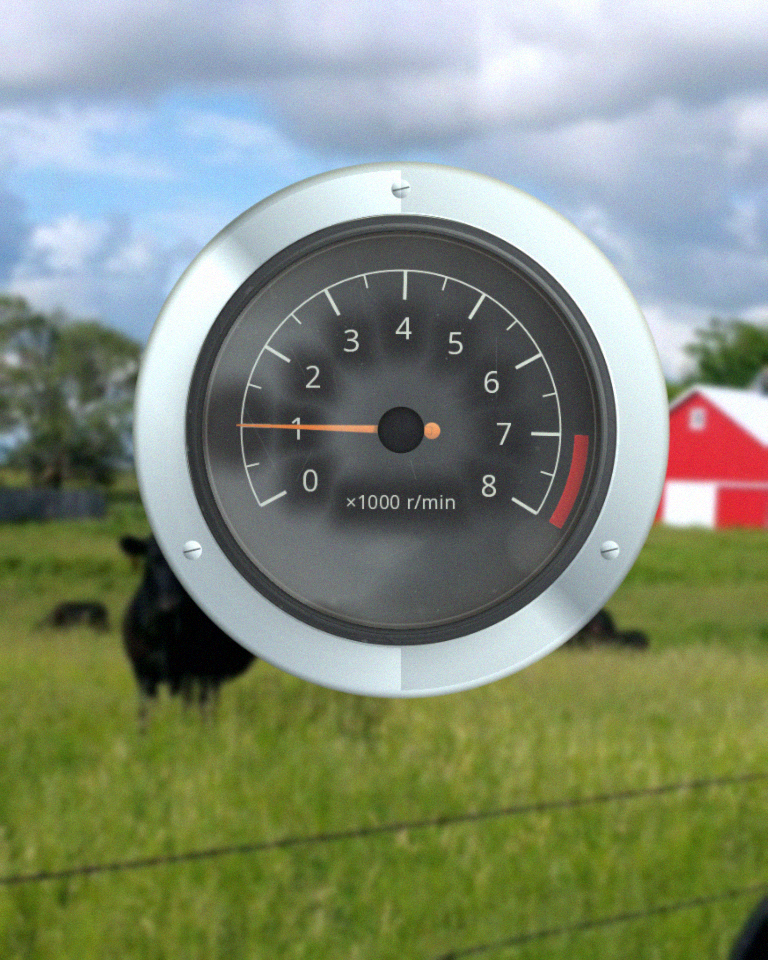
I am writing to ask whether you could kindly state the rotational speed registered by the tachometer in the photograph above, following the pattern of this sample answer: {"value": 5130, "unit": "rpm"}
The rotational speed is {"value": 1000, "unit": "rpm"}
